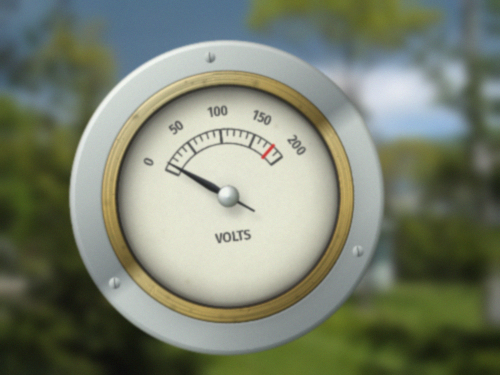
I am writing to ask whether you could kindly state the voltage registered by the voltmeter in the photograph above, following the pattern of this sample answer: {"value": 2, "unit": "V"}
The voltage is {"value": 10, "unit": "V"}
